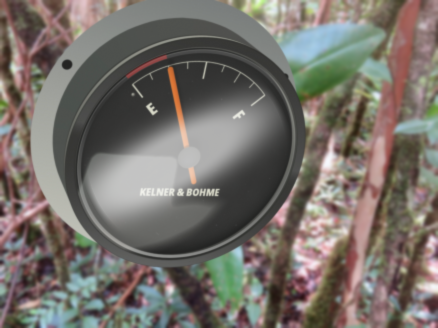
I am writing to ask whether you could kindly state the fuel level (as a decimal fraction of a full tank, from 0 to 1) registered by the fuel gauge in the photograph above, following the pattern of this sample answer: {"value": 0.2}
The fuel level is {"value": 0.25}
